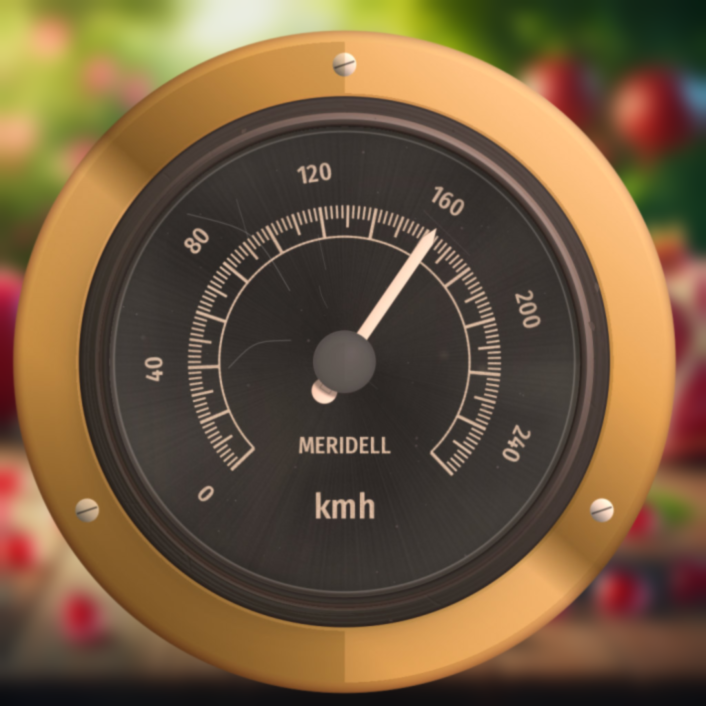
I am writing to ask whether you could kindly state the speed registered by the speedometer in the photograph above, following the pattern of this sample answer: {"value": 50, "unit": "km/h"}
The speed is {"value": 162, "unit": "km/h"}
